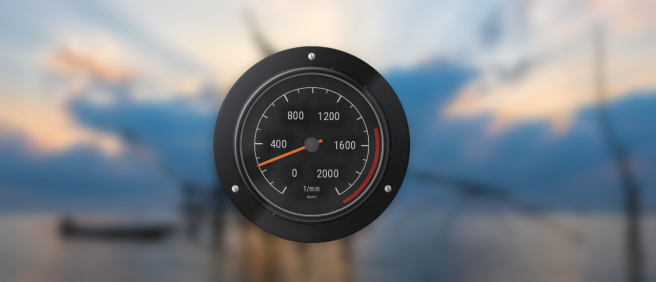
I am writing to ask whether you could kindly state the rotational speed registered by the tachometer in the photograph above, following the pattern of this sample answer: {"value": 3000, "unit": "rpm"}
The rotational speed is {"value": 250, "unit": "rpm"}
